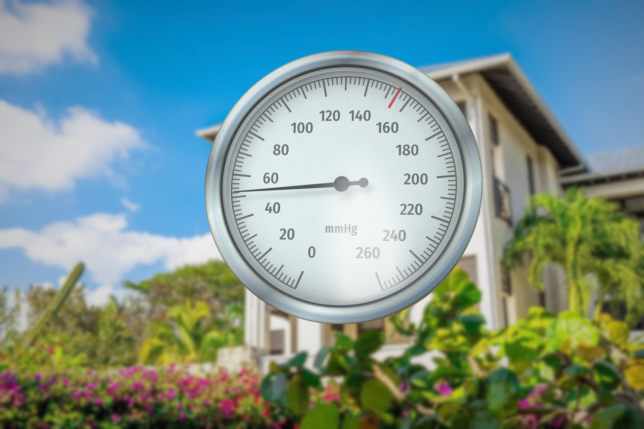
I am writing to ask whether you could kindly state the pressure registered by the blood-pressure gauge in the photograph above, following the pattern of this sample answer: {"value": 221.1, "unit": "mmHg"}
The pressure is {"value": 52, "unit": "mmHg"}
